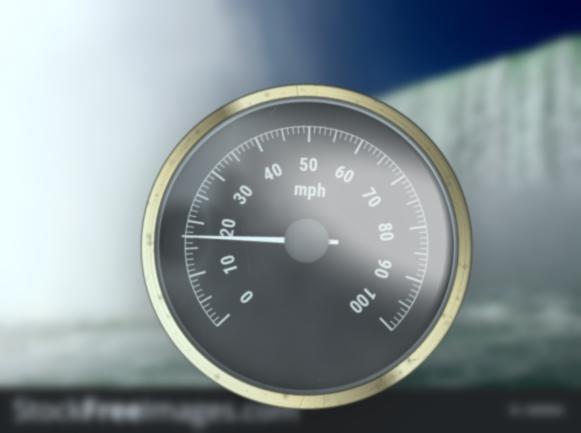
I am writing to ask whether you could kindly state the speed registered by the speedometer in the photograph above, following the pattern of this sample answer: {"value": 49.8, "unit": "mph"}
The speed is {"value": 17, "unit": "mph"}
